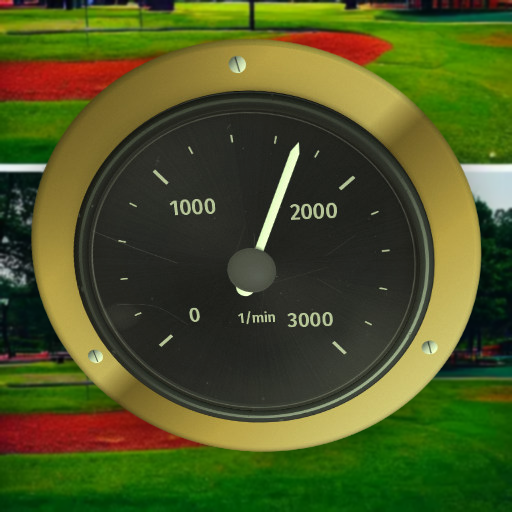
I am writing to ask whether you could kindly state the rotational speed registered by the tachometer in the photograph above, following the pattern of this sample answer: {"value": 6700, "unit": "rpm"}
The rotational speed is {"value": 1700, "unit": "rpm"}
